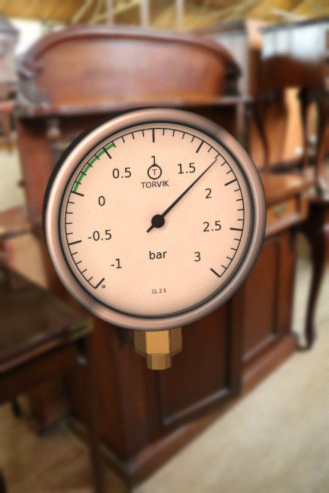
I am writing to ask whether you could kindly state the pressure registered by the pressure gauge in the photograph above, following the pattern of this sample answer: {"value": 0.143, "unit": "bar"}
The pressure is {"value": 1.7, "unit": "bar"}
